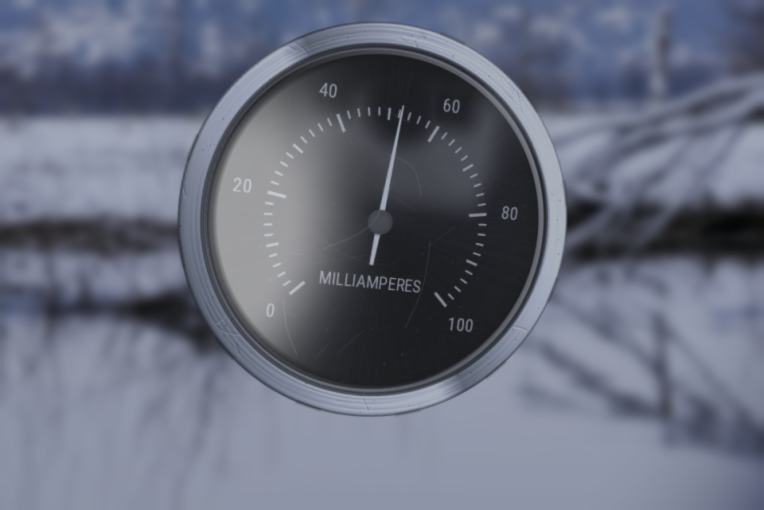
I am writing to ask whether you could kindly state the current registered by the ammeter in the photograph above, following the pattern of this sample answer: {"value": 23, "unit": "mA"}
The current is {"value": 52, "unit": "mA"}
